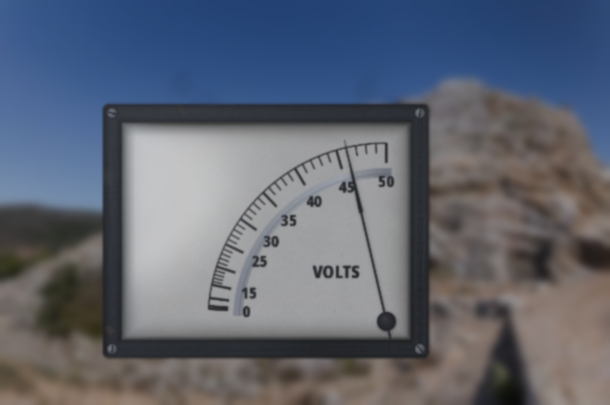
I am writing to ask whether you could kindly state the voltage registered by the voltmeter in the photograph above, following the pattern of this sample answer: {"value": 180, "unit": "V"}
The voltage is {"value": 46, "unit": "V"}
